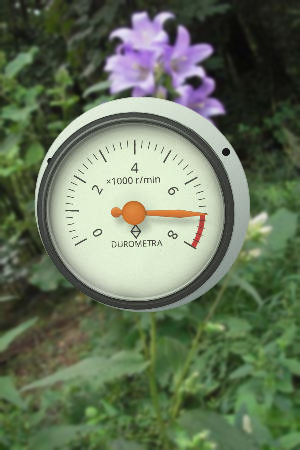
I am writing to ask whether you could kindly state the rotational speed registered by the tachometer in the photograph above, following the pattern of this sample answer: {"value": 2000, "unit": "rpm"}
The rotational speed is {"value": 7000, "unit": "rpm"}
